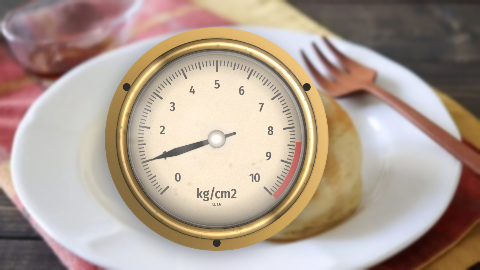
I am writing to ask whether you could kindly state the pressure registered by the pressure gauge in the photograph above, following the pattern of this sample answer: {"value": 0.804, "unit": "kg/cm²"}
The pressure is {"value": 1, "unit": "kg/cm²"}
